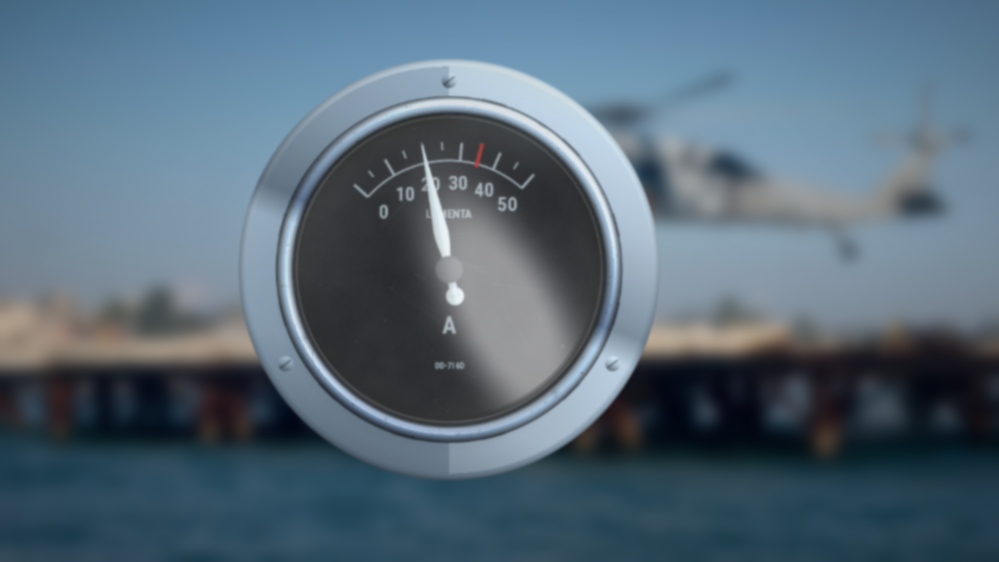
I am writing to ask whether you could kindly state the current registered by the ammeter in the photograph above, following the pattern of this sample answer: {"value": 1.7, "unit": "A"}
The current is {"value": 20, "unit": "A"}
